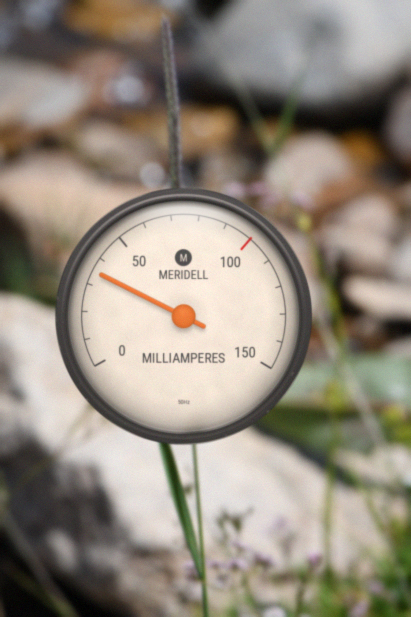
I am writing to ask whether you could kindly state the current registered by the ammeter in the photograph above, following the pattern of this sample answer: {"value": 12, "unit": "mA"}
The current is {"value": 35, "unit": "mA"}
